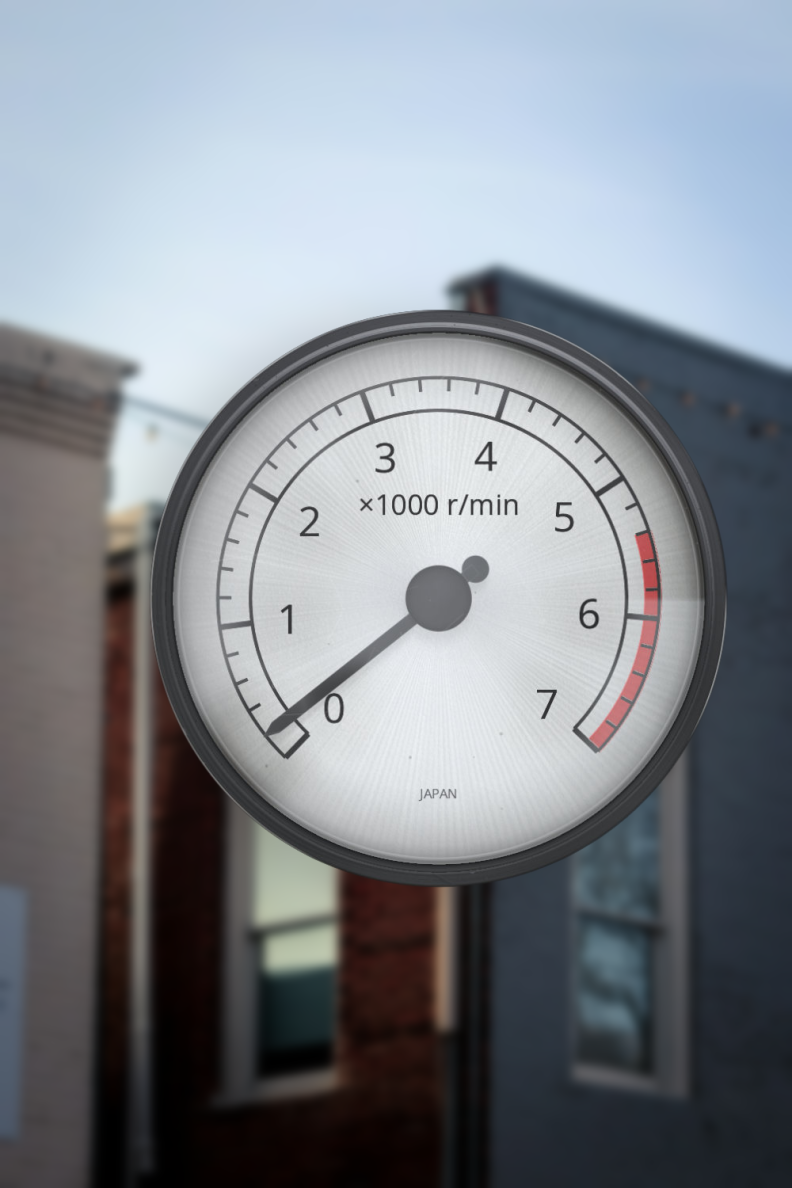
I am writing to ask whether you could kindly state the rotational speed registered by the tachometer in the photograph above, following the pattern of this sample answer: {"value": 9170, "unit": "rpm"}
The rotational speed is {"value": 200, "unit": "rpm"}
